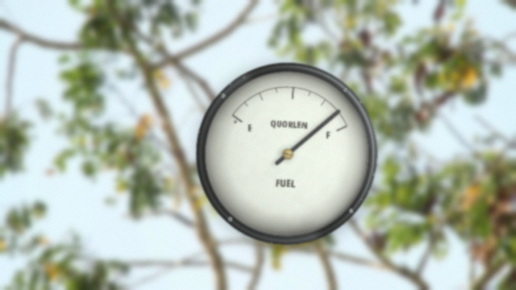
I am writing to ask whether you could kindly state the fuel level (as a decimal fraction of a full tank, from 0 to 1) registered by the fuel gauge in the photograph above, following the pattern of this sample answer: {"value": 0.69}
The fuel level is {"value": 0.875}
